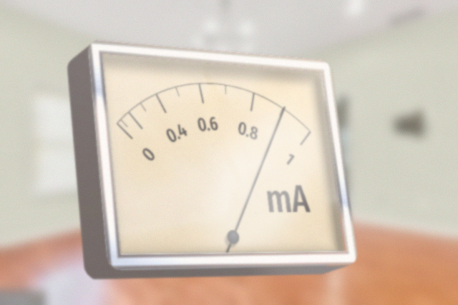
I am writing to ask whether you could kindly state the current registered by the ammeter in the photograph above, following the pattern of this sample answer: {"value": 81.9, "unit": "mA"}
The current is {"value": 0.9, "unit": "mA"}
